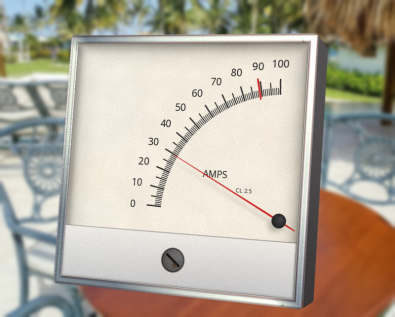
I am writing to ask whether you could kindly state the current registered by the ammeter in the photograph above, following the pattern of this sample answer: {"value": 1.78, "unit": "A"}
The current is {"value": 30, "unit": "A"}
